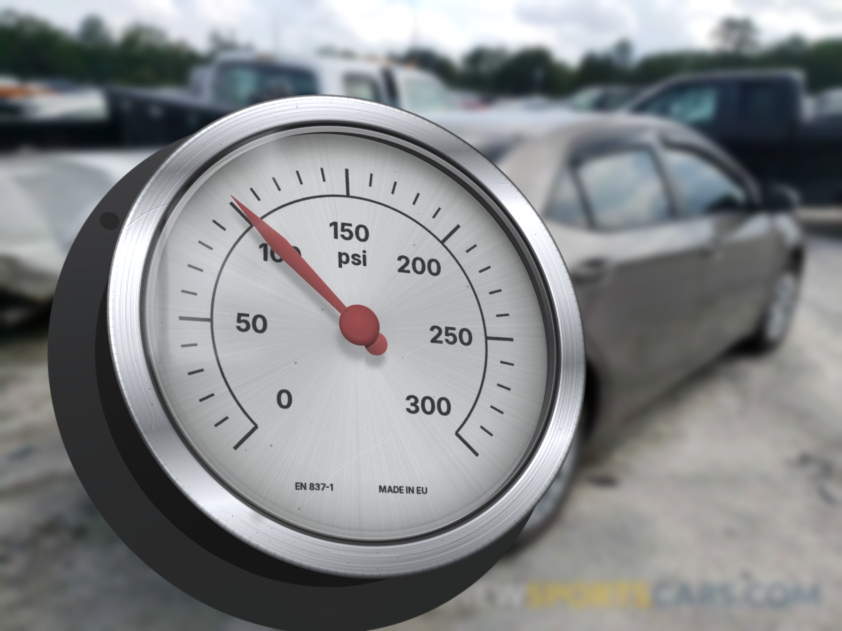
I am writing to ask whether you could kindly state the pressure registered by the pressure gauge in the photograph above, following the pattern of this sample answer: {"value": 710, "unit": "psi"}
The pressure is {"value": 100, "unit": "psi"}
